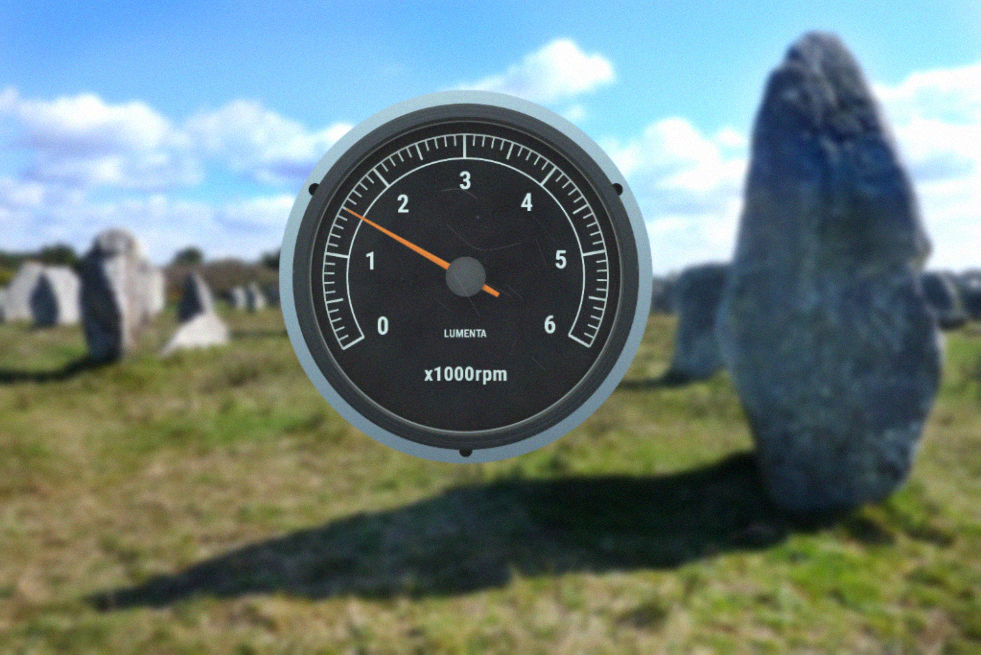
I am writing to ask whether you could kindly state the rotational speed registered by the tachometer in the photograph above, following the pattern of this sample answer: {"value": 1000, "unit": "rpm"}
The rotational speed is {"value": 1500, "unit": "rpm"}
